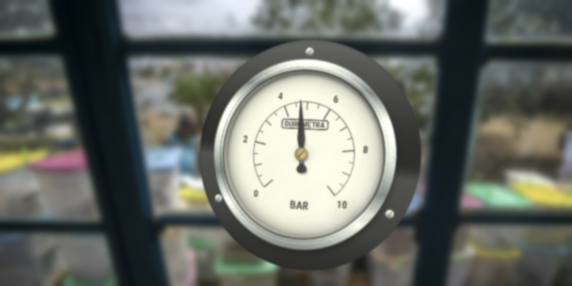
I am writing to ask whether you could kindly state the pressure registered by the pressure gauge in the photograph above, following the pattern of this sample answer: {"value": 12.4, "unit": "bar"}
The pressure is {"value": 4.75, "unit": "bar"}
